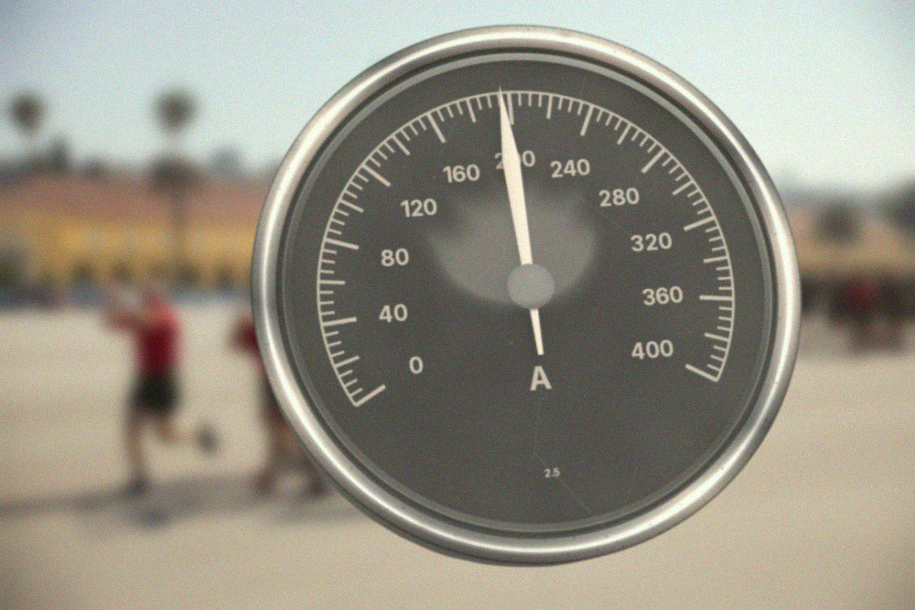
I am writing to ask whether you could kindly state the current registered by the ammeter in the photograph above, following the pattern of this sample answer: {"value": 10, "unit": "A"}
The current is {"value": 195, "unit": "A"}
